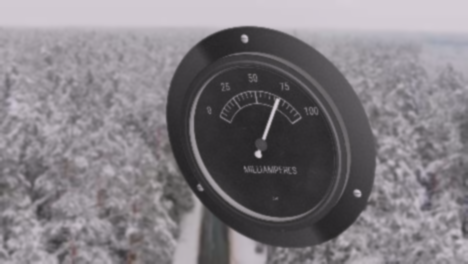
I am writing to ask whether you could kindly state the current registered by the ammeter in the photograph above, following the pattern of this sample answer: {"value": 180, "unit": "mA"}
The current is {"value": 75, "unit": "mA"}
